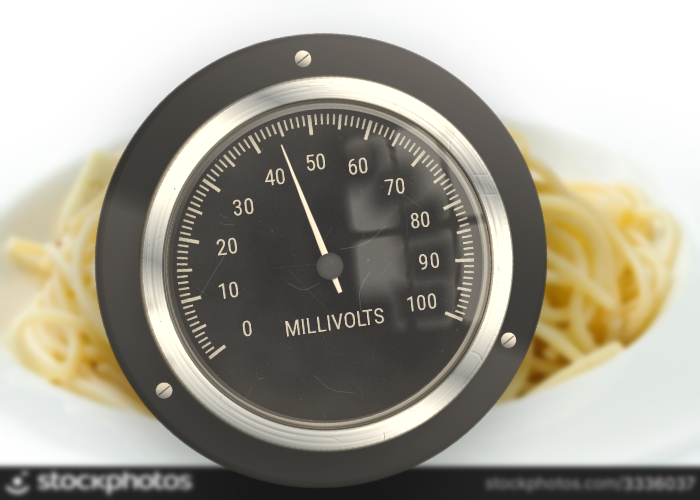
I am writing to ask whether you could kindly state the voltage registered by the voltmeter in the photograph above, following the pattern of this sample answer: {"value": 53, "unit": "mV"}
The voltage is {"value": 44, "unit": "mV"}
